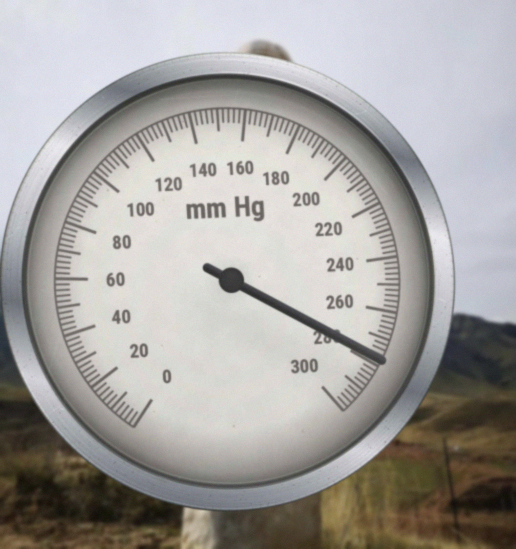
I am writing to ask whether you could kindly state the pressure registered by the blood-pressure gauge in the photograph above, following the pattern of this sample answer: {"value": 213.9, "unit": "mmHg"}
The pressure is {"value": 278, "unit": "mmHg"}
